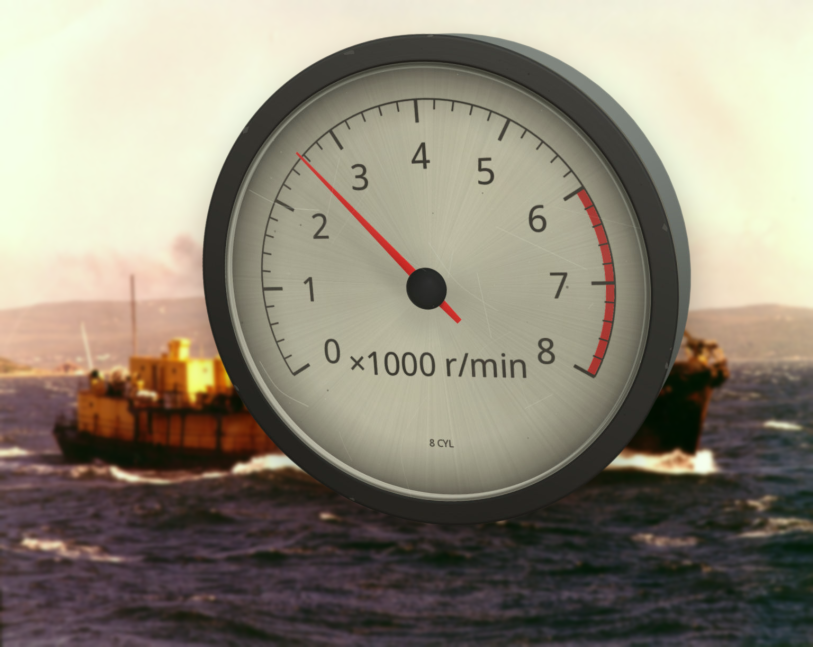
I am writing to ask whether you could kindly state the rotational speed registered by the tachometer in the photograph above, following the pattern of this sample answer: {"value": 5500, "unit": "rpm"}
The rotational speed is {"value": 2600, "unit": "rpm"}
